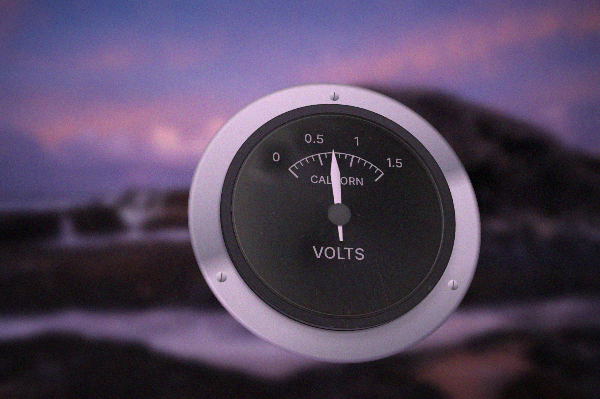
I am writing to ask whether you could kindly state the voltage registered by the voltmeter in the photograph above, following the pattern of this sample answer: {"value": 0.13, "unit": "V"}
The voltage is {"value": 0.7, "unit": "V"}
